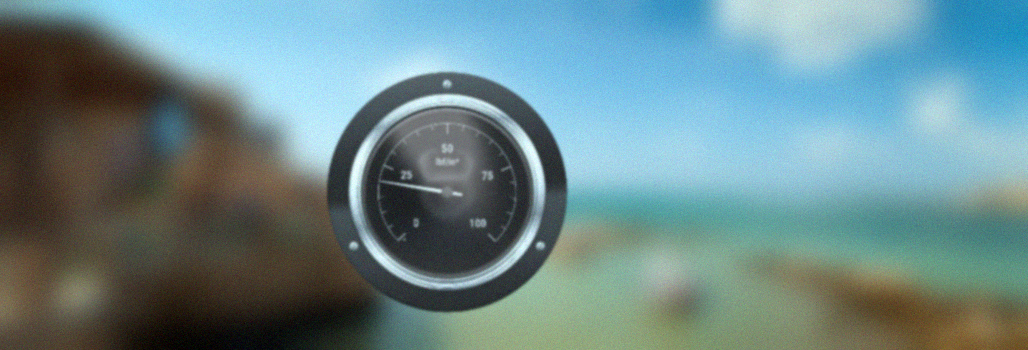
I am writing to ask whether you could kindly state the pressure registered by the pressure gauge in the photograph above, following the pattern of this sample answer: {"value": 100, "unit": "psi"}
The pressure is {"value": 20, "unit": "psi"}
